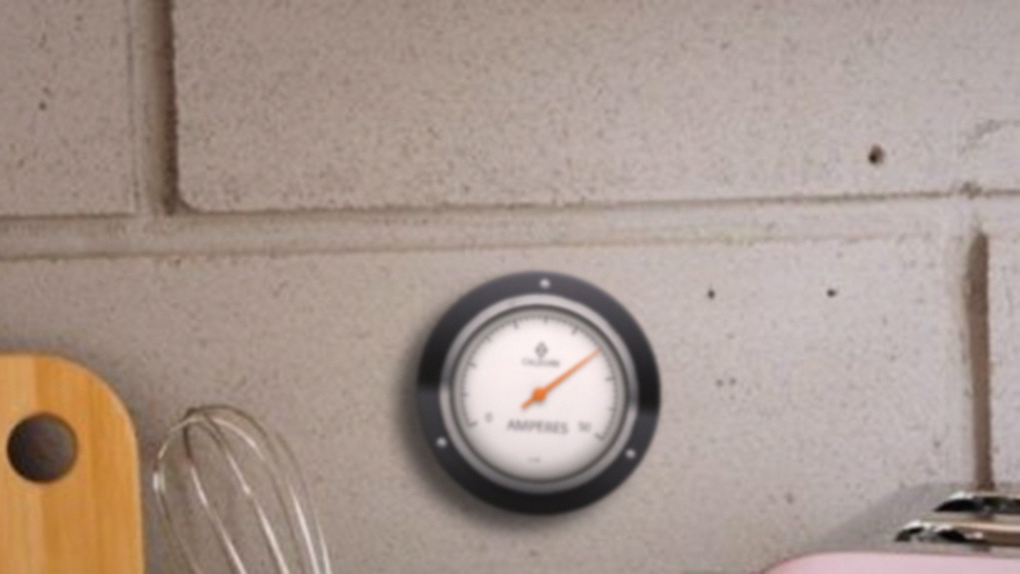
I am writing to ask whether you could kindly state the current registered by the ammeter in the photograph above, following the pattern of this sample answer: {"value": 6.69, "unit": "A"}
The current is {"value": 35, "unit": "A"}
